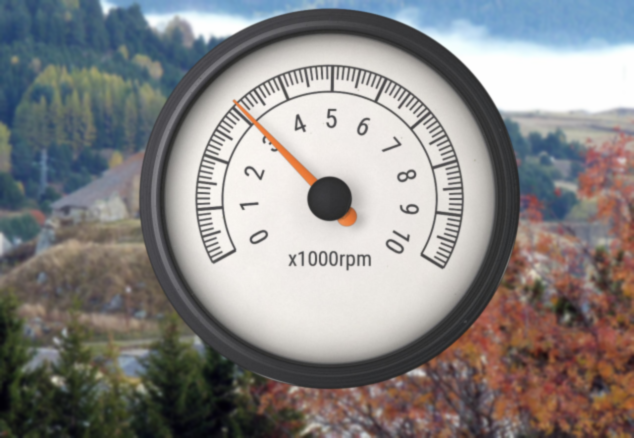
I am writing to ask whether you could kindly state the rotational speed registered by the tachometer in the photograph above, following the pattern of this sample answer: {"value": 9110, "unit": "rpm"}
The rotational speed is {"value": 3100, "unit": "rpm"}
